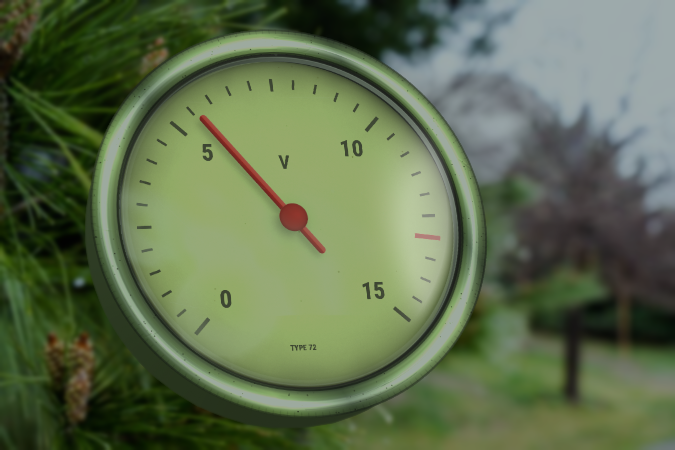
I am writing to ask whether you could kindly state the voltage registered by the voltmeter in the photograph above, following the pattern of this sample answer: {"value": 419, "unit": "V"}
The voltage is {"value": 5.5, "unit": "V"}
